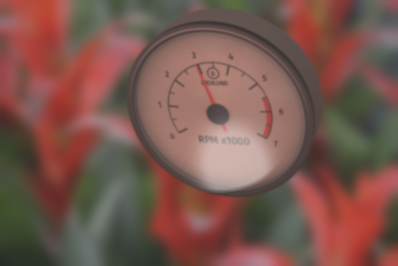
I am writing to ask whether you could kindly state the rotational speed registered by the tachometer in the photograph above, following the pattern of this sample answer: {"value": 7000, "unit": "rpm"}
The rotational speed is {"value": 3000, "unit": "rpm"}
